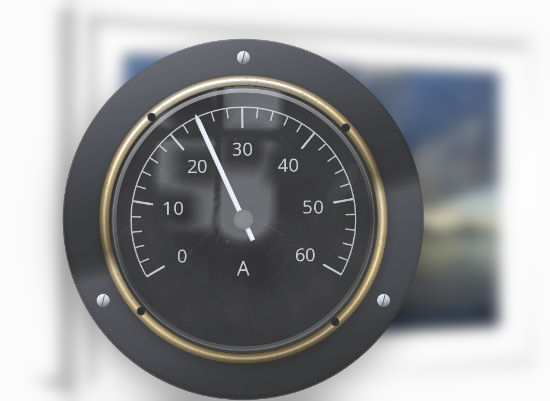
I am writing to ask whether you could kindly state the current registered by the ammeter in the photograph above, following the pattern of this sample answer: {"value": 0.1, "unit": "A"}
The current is {"value": 24, "unit": "A"}
